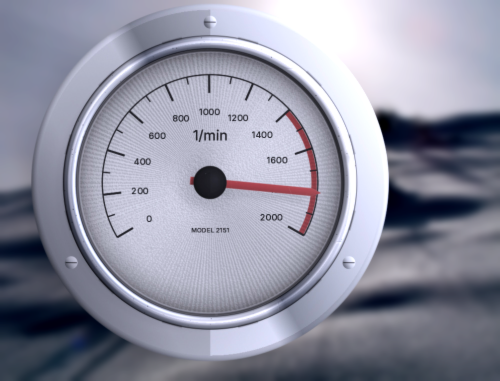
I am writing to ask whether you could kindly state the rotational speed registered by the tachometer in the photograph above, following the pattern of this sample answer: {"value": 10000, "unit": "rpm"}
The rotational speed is {"value": 1800, "unit": "rpm"}
